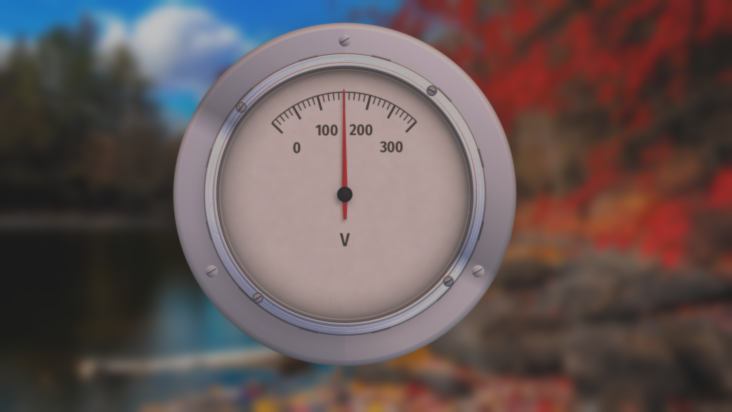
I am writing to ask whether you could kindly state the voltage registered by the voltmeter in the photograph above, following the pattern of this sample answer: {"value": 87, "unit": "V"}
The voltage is {"value": 150, "unit": "V"}
